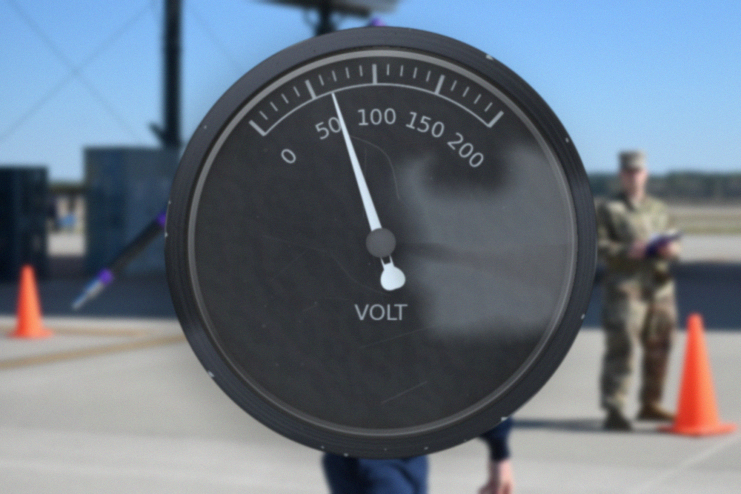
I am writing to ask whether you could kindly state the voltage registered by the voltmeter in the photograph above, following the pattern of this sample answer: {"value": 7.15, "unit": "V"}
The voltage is {"value": 65, "unit": "V"}
